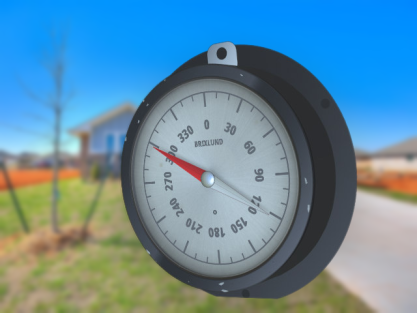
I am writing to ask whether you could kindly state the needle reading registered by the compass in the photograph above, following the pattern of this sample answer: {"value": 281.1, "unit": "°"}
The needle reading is {"value": 300, "unit": "°"}
